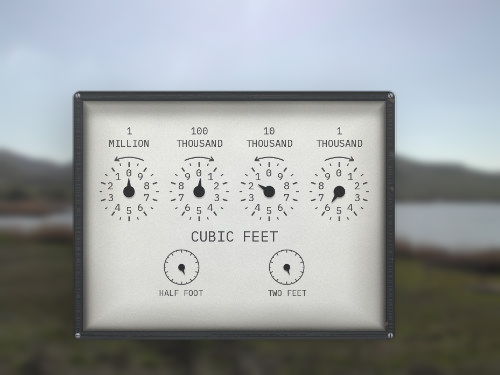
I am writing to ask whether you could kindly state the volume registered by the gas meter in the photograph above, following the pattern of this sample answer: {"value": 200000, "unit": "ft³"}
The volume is {"value": 1600, "unit": "ft³"}
